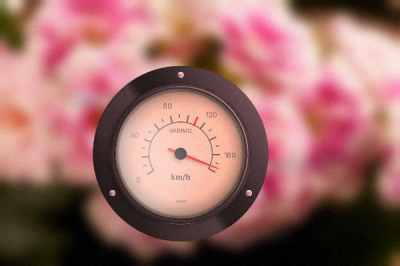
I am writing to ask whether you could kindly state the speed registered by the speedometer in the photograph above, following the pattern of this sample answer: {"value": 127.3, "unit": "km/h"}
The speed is {"value": 175, "unit": "km/h"}
